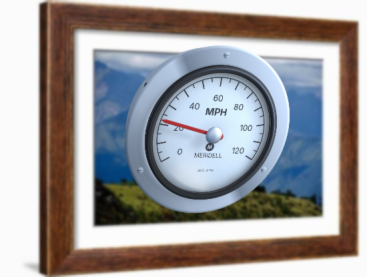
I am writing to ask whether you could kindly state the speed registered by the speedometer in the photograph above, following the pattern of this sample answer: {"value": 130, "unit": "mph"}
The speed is {"value": 22.5, "unit": "mph"}
